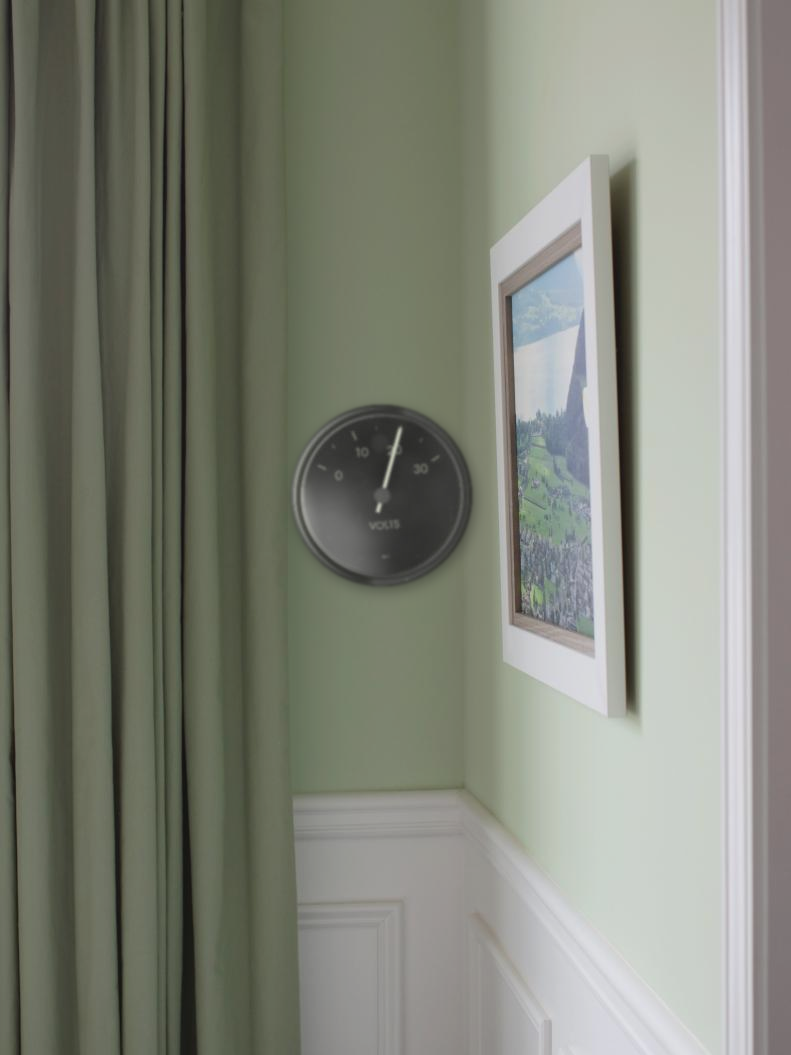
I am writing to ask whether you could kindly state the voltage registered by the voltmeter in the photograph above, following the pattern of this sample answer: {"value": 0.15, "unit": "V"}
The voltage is {"value": 20, "unit": "V"}
